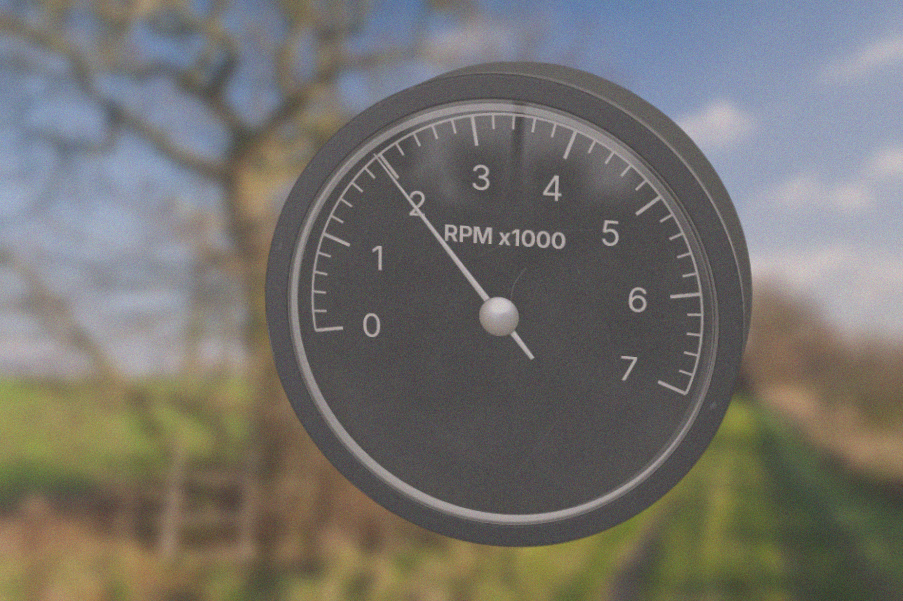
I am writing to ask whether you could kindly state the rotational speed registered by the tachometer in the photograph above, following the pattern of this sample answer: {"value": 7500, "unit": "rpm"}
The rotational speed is {"value": 2000, "unit": "rpm"}
